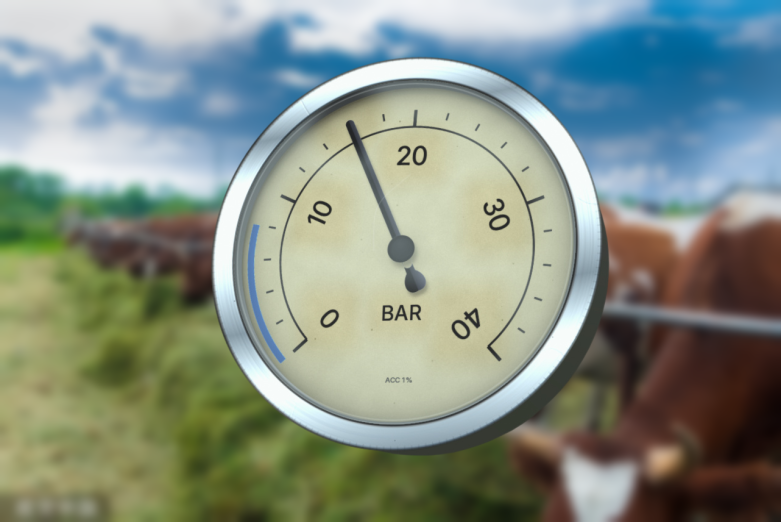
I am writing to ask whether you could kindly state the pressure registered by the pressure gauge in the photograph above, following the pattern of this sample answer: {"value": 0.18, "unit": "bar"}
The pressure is {"value": 16, "unit": "bar"}
